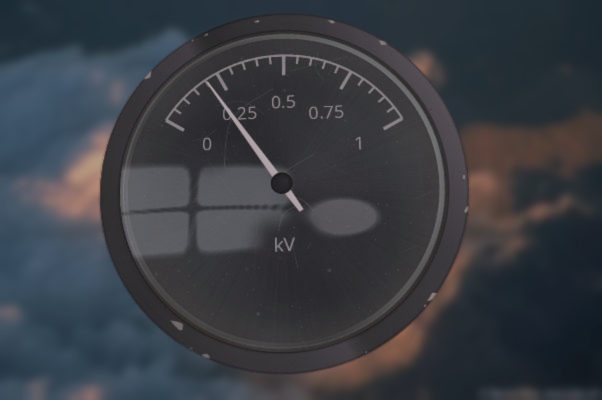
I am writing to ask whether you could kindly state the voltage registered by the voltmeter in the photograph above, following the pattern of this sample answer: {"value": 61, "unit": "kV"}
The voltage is {"value": 0.2, "unit": "kV"}
